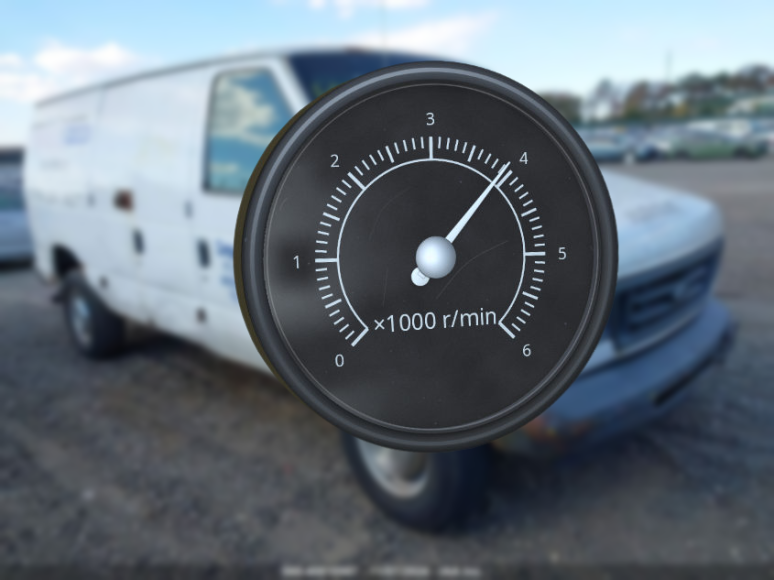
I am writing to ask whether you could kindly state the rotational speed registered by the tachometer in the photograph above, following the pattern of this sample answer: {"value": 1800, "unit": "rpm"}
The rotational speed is {"value": 3900, "unit": "rpm"}
